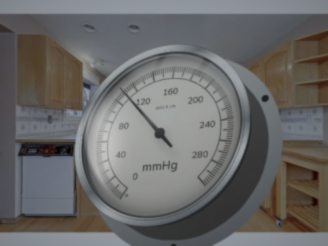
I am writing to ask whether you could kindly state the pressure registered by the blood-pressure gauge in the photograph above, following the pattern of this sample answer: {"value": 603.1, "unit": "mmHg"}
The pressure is {"value": 110, "unit": "mmHg"}
